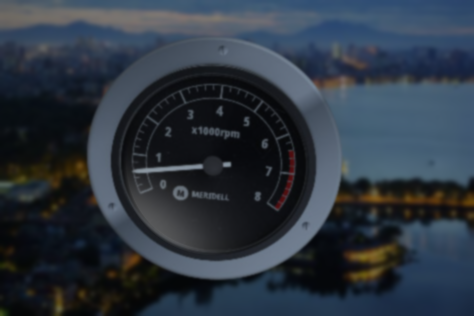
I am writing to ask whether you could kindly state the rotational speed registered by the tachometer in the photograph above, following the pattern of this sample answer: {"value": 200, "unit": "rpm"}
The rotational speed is {"value": 600, "unit": "rpm"}
